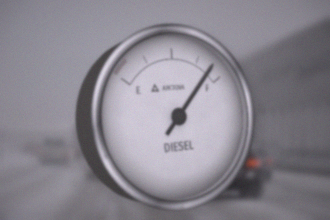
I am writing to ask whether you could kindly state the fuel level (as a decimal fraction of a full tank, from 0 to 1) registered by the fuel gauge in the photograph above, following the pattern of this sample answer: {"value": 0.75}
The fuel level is {"value": 0.875}
